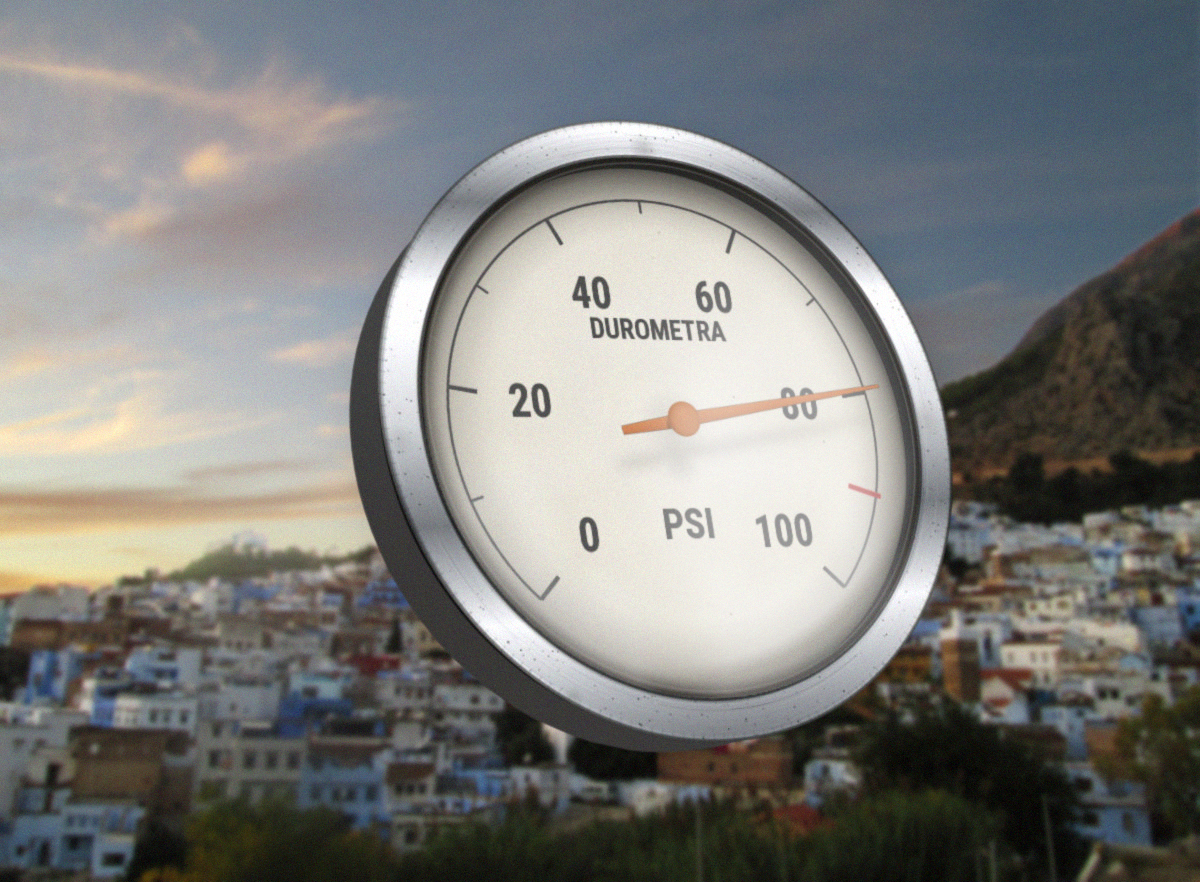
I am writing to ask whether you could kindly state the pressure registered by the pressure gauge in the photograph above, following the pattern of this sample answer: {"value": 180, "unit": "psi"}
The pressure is {"value": 80, "unit": "psi"}
